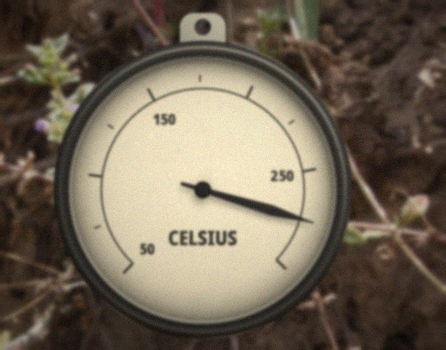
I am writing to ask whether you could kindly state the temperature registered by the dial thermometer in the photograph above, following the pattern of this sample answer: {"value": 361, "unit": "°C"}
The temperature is {"value": 275, "unit": "°C"}
